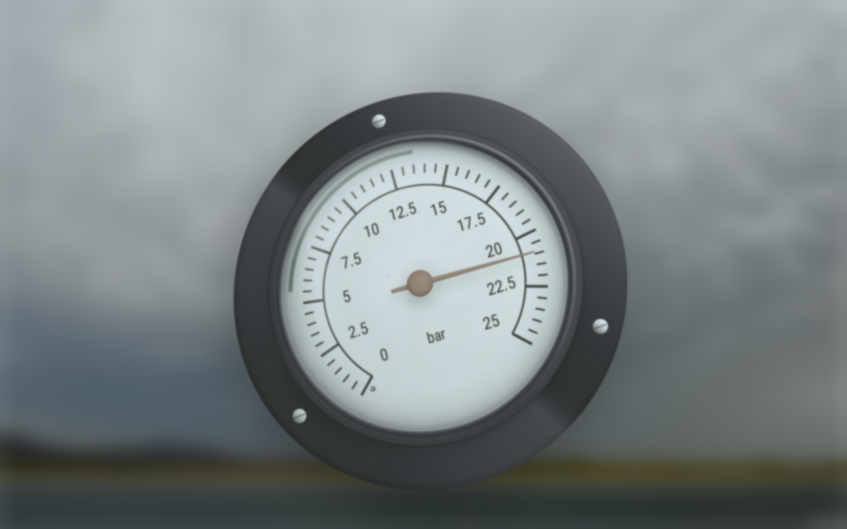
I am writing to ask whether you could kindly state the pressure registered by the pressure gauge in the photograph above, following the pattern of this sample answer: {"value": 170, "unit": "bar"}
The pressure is {"value": 21, "unit": "bar"}
